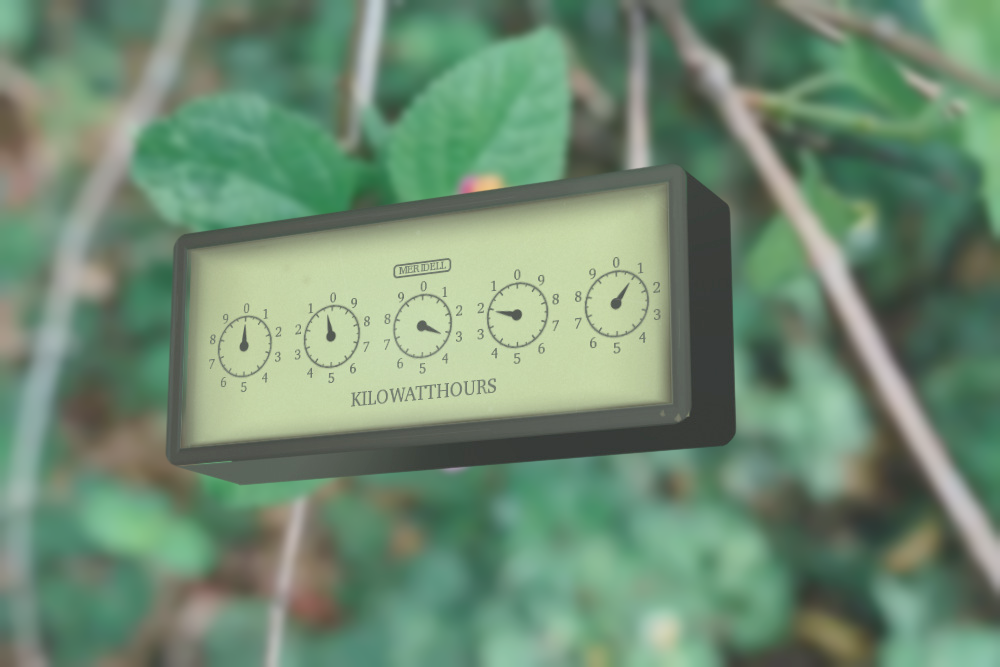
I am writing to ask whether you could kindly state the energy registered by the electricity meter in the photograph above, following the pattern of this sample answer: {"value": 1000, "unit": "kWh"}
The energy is {"value": 321, "unit": "kWh"}
